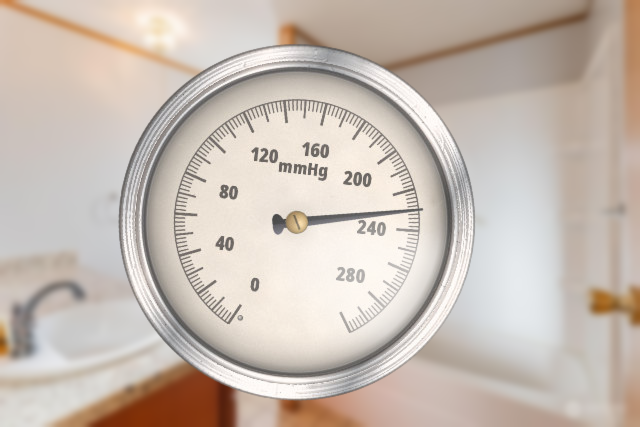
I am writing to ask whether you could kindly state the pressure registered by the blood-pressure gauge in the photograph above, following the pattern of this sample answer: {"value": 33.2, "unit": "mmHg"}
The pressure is {"value": 230, "unit": "mmHg"}
